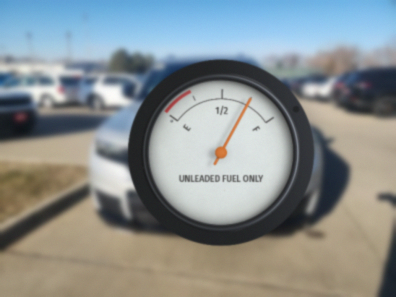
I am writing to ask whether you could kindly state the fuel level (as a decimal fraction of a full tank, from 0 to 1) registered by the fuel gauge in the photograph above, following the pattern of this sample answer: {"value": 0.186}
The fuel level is {"value": 0.75}
